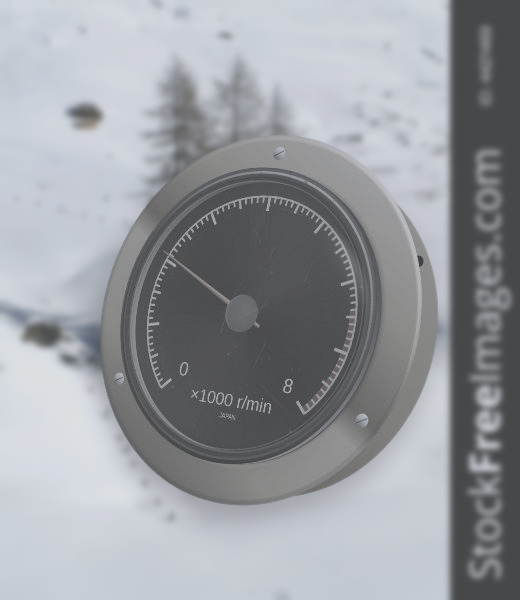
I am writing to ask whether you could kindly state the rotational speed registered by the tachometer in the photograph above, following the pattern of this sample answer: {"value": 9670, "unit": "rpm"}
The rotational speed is {"value": 2100, "unit": "rpm"}
